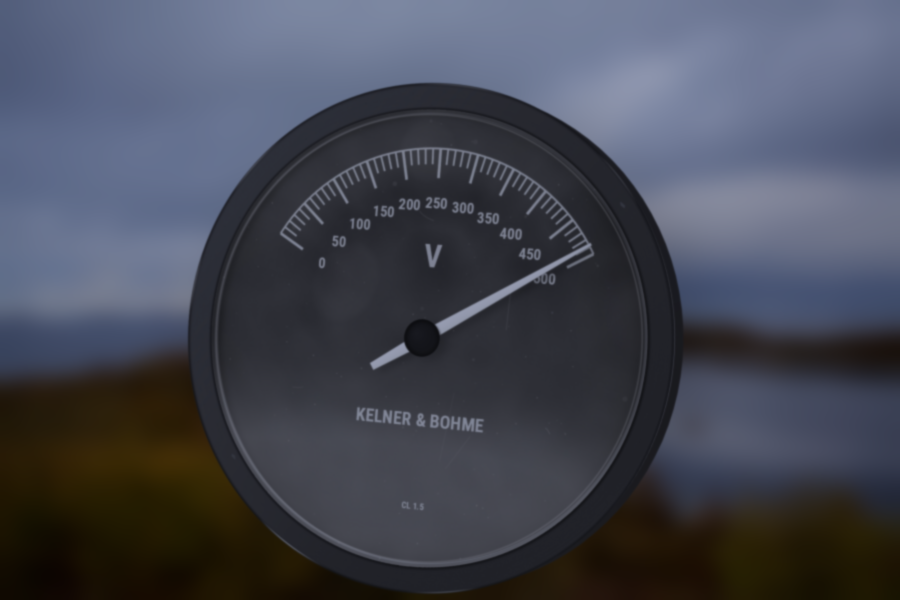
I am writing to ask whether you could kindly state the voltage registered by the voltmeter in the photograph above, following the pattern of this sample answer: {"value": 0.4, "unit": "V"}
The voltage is {"value": 490, "unit": "V"}
